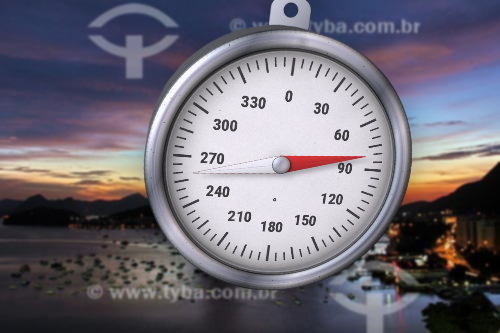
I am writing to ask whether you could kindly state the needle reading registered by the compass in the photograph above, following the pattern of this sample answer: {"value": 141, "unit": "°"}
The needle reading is {"value": 80, "unit": "°"}
